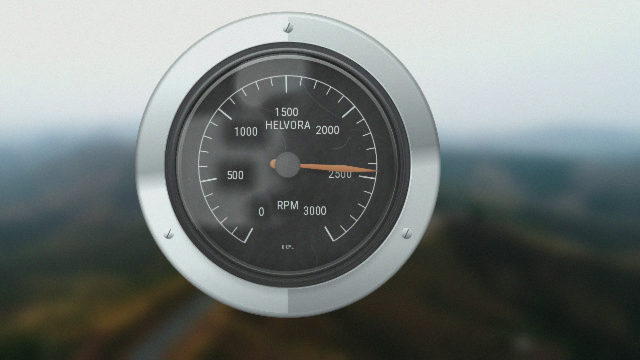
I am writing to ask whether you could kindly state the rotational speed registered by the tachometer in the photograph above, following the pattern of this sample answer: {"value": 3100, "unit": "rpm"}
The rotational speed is {"value": 2450, "unit": "rpm"}
